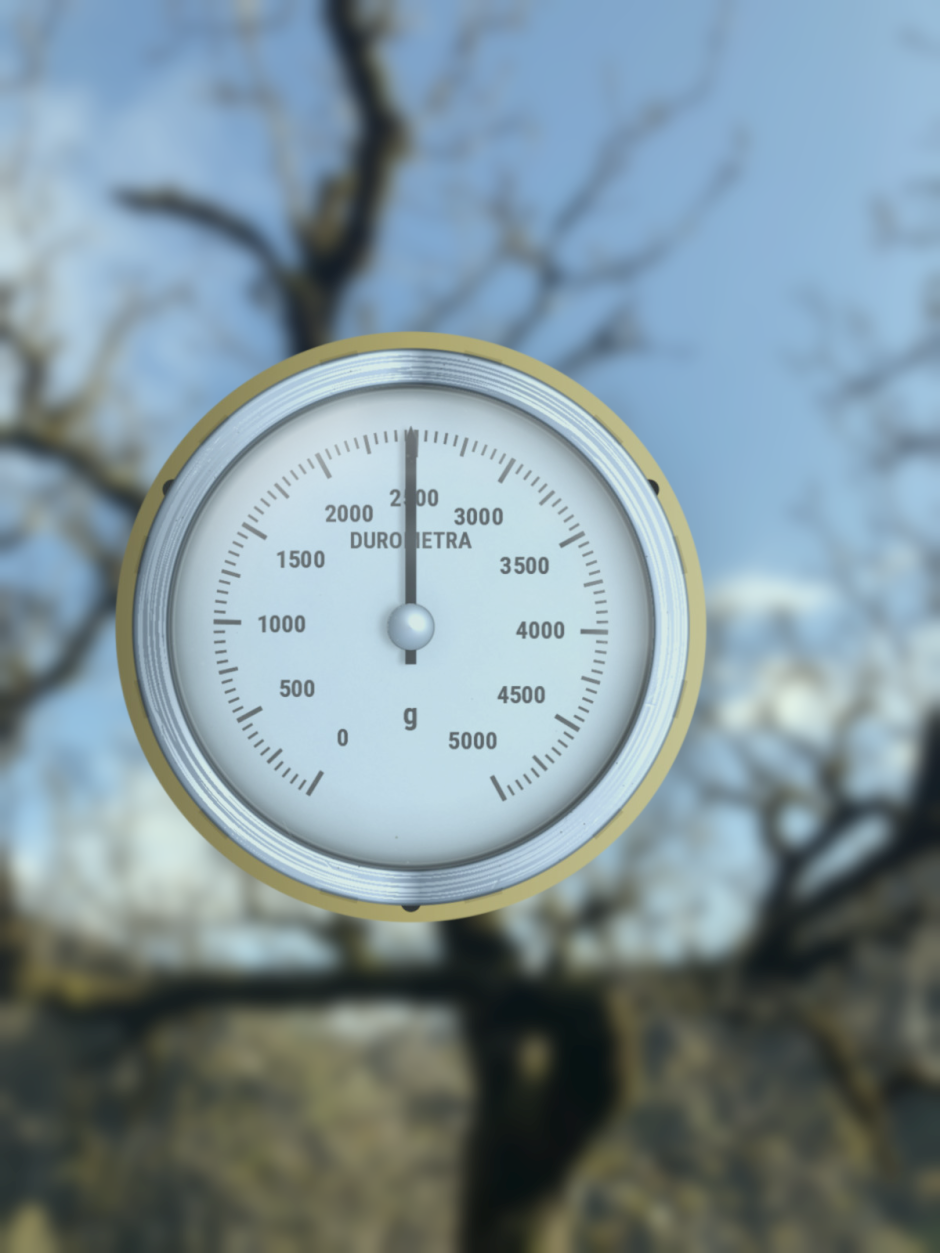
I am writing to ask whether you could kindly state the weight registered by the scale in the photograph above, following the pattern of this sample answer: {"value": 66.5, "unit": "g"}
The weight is {"value": 2475, "unit": "g"}
